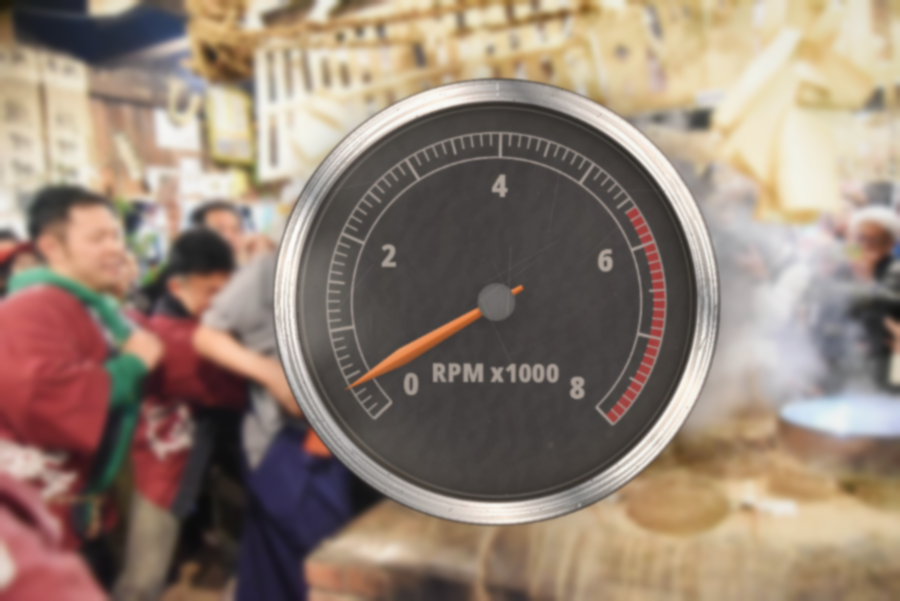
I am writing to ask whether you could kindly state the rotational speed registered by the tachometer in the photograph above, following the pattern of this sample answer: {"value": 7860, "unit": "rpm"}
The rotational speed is {"value": 400, "unit": "rpm"}
